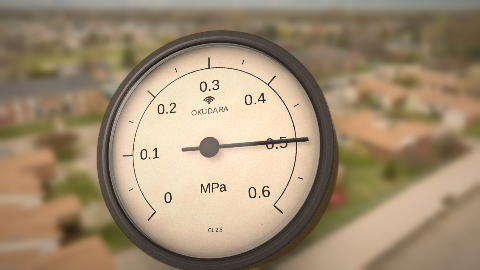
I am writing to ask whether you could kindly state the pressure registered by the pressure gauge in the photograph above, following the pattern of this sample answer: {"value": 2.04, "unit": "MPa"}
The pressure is {"value": 0.5, "unit": "MPa"}
